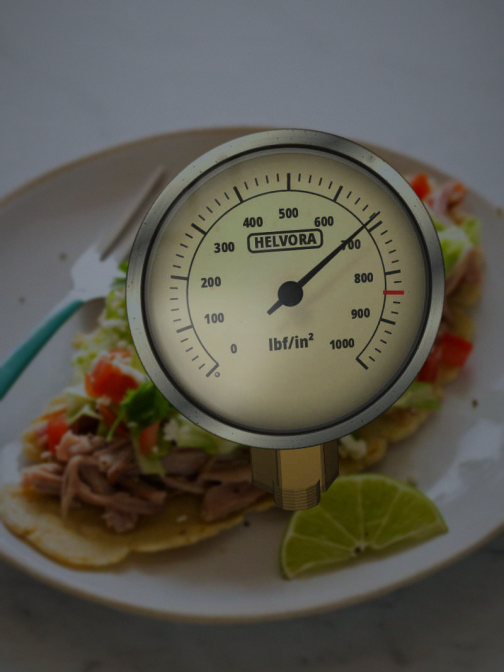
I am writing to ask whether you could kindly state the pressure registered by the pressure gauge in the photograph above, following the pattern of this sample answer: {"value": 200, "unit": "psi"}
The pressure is {"value": 680, "unit": "psi"}
